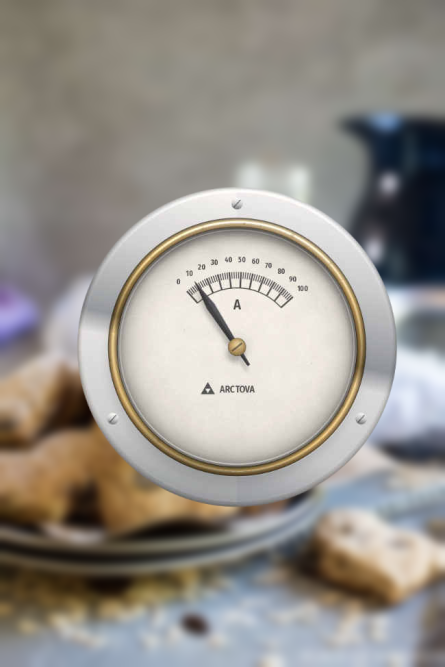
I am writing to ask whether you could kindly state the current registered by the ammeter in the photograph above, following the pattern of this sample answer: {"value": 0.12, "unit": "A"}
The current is {"value": 10, "unit": "A"}
